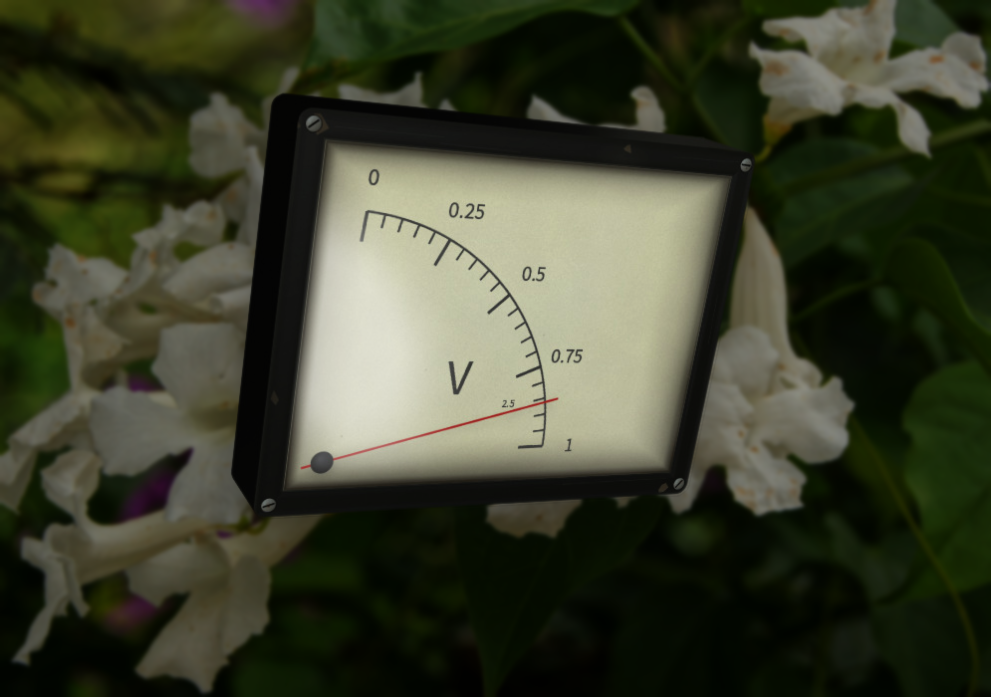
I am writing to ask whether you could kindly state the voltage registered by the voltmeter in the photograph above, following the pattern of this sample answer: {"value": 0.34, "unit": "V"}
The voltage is {"value": 0.85, "unit": "V"}
